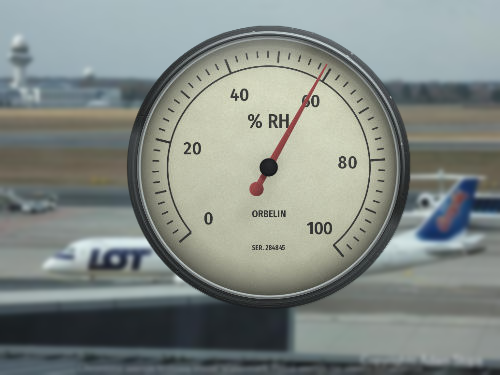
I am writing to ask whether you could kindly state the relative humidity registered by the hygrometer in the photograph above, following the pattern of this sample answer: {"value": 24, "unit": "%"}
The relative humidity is {"value": 59, "unit": "%"}
